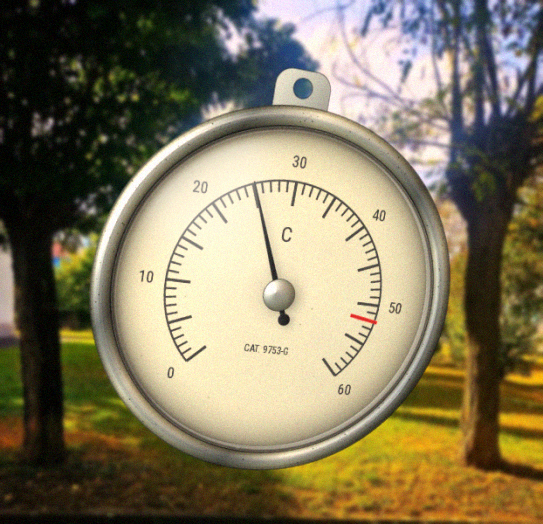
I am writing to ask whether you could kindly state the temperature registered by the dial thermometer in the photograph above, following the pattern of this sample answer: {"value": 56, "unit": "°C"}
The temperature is {"value": 25, "unit": "°C"}
